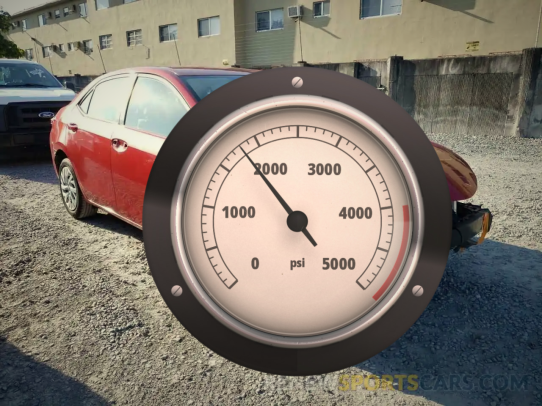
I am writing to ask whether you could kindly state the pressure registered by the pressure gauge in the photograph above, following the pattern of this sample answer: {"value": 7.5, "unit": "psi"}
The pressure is {"value": 1800, "unit": "psi"}
